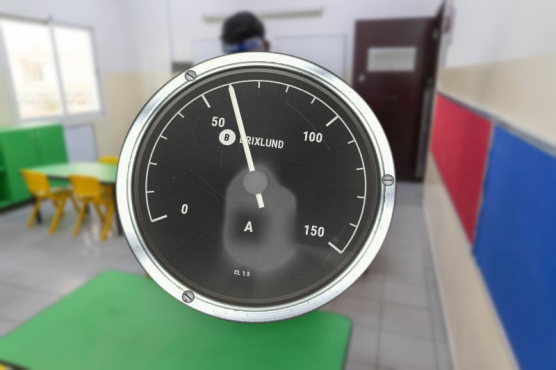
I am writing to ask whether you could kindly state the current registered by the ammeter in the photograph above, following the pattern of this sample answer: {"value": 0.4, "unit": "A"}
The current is {"value": 60, "unit": "A"}
